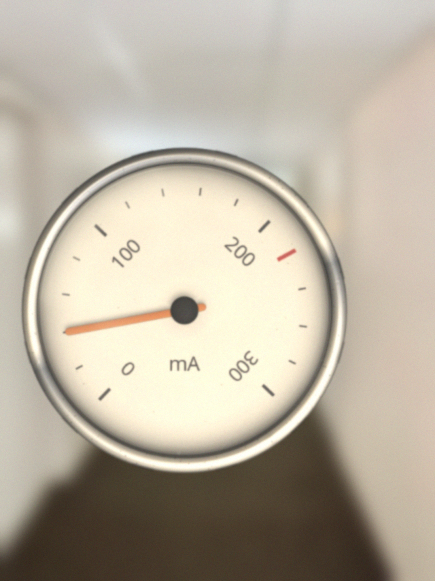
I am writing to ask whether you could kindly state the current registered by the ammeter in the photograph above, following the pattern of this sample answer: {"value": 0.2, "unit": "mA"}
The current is {"value": 40, "unit": "mA"}
